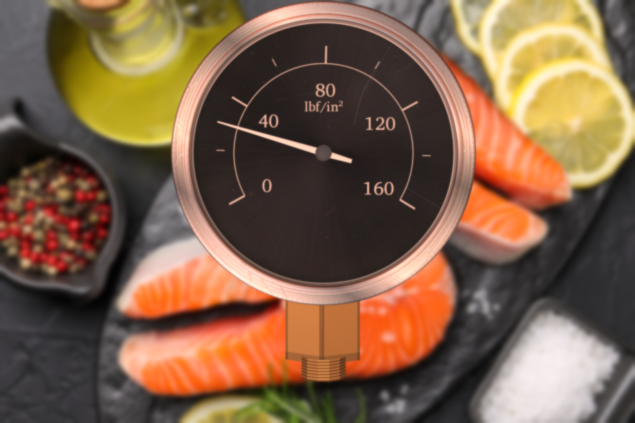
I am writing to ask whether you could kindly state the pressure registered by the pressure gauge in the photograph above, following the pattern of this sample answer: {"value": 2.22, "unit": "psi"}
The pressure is {"value": 30, "unit": "psi"}
